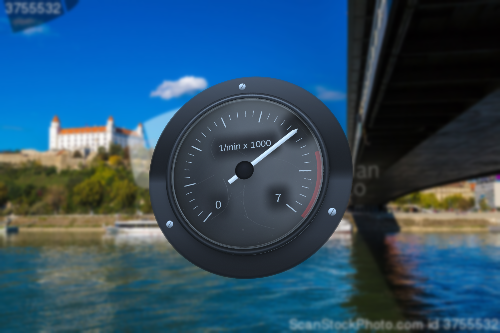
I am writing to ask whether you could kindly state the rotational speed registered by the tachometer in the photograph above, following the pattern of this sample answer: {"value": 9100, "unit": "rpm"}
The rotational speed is {"value": 5000, "unit": "rpm"}
